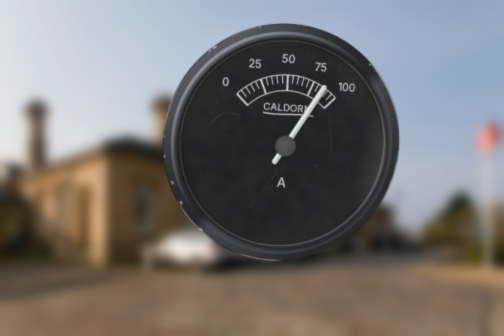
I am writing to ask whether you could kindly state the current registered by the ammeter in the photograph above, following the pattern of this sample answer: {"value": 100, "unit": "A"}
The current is {"value": 85, "unit": "A"}
